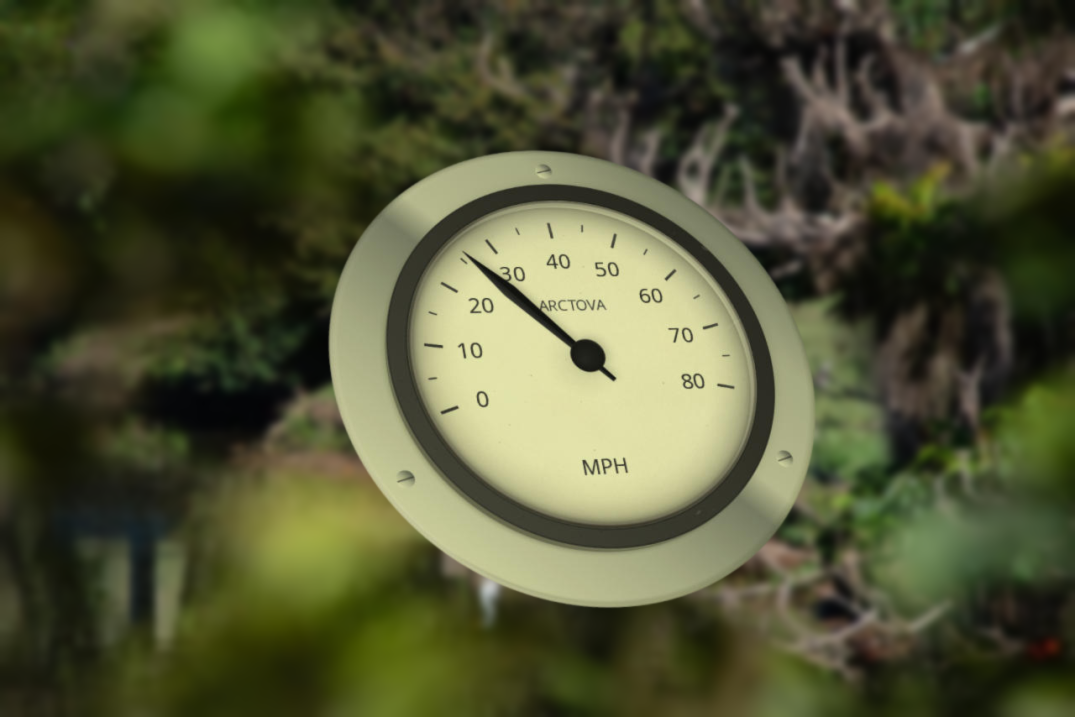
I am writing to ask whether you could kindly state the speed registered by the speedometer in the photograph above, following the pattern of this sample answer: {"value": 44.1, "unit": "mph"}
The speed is {"value": 25, "unit": "mph"}
